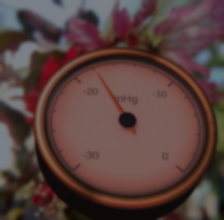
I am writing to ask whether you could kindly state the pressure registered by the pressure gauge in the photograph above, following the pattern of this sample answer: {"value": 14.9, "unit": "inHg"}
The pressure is {"value": -18, "unit": "inHg"}
